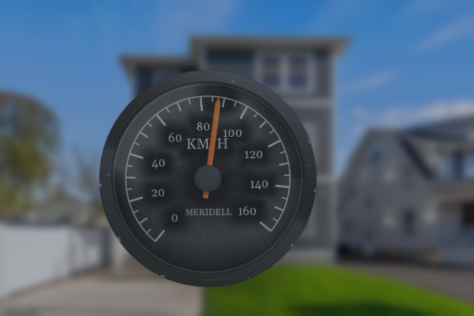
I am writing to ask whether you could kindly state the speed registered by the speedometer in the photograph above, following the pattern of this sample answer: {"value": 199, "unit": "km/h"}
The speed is {"value": 87.5, "unit": "km/h"}
